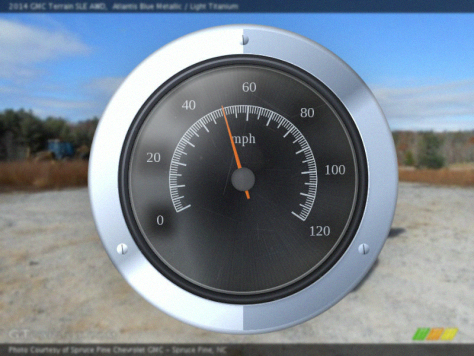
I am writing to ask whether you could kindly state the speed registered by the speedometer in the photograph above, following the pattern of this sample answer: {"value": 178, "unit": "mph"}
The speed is {"value": 50, "unit": "mph"}
